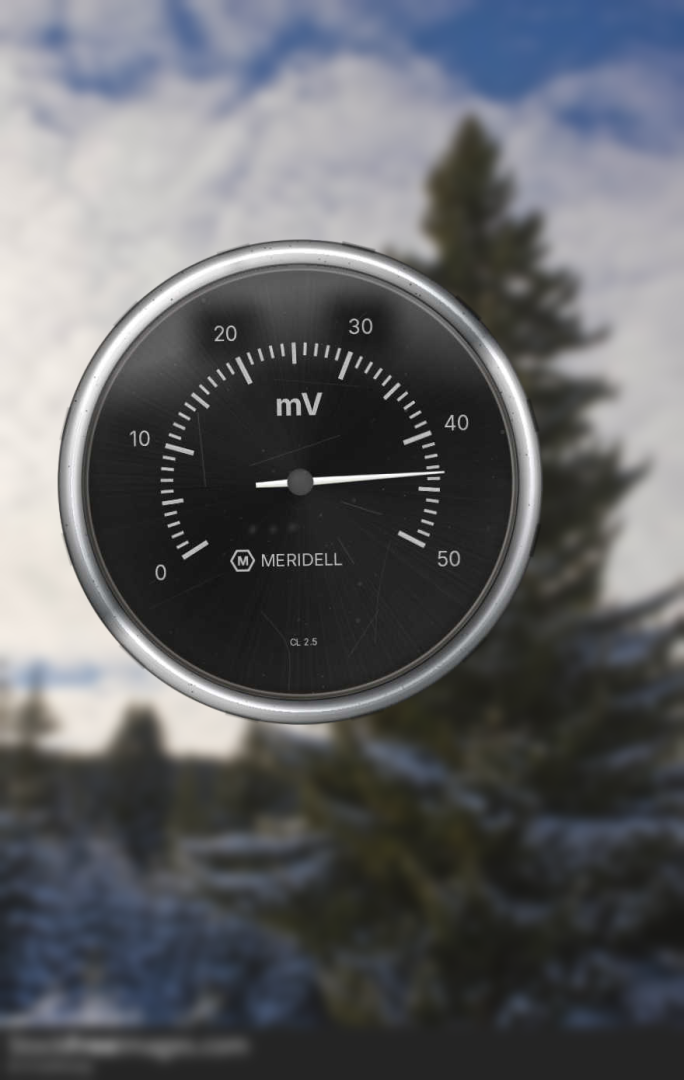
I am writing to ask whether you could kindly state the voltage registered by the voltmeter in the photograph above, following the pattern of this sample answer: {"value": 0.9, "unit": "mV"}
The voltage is {"value": 43.5, "unit": "mV"}
